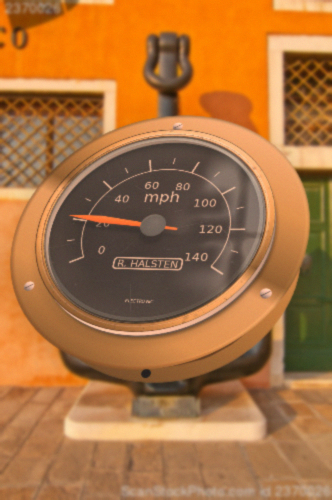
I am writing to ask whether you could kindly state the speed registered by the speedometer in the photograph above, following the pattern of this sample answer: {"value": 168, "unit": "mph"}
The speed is {"value": 20, "unit": "mph"}
